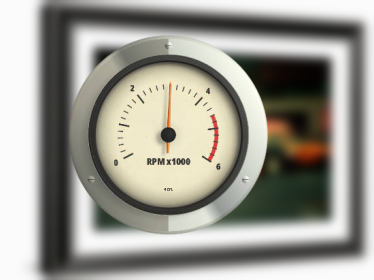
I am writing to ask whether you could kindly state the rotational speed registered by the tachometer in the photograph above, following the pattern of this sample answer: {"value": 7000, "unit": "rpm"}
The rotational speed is {"value": 3000, "unit": "rpm"}
